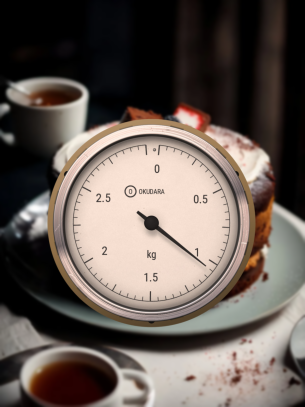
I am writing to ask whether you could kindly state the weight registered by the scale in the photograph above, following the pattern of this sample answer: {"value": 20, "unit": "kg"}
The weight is {"value": 1.05, "unit": "kg"}
